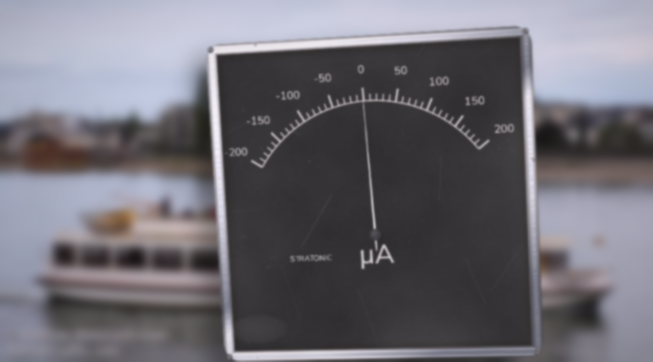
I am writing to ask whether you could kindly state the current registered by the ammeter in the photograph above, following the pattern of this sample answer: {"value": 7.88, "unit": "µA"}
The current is {"value": 0, "unit": "µA"}
